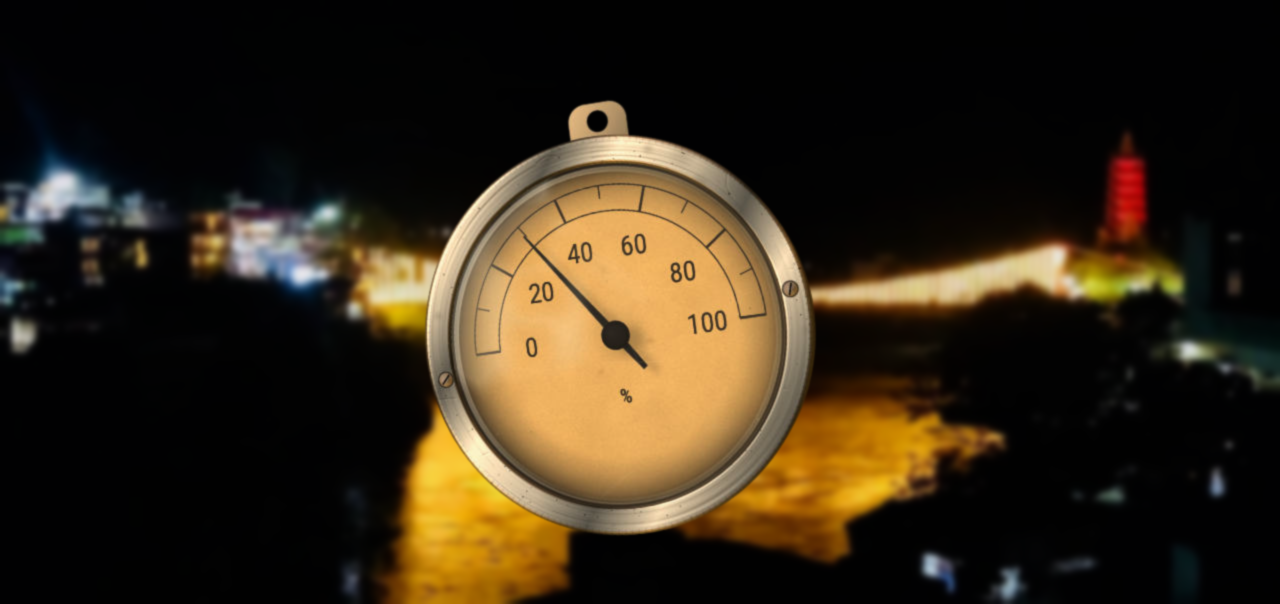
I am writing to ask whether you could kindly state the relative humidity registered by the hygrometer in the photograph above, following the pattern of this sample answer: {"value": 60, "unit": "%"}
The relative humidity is {"value": 30, "unit": "%"}
